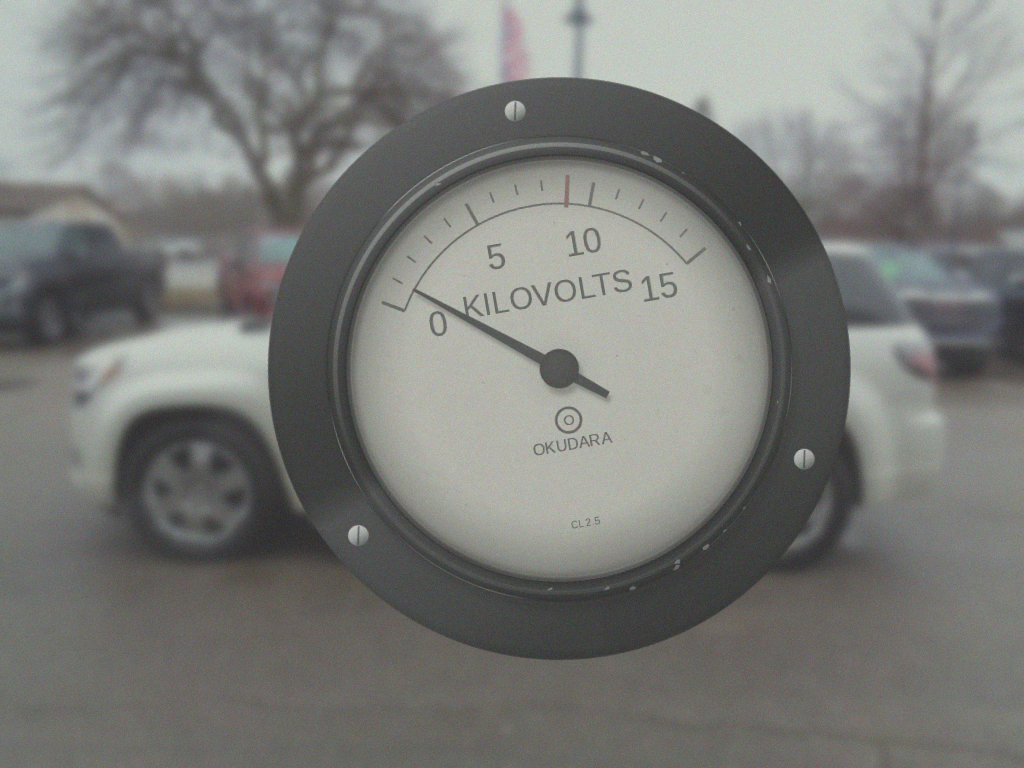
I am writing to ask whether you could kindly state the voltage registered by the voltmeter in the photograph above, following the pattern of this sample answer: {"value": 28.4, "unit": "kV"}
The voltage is {"value": 1, "unit": "kV"}
